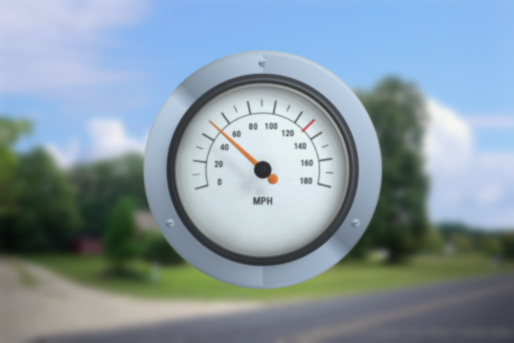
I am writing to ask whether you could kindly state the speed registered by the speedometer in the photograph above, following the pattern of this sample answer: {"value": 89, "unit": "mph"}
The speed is {"value": 50, "unit": "mph"}
